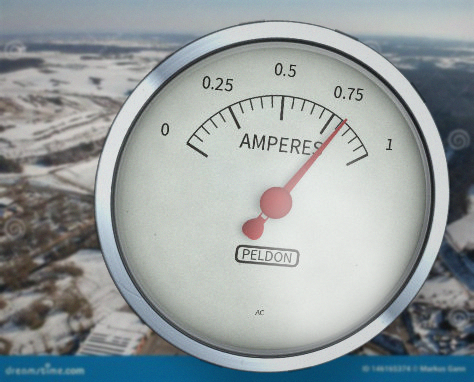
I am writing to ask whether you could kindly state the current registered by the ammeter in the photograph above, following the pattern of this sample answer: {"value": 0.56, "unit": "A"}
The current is {"value": 0.8, "unit": "A"}
